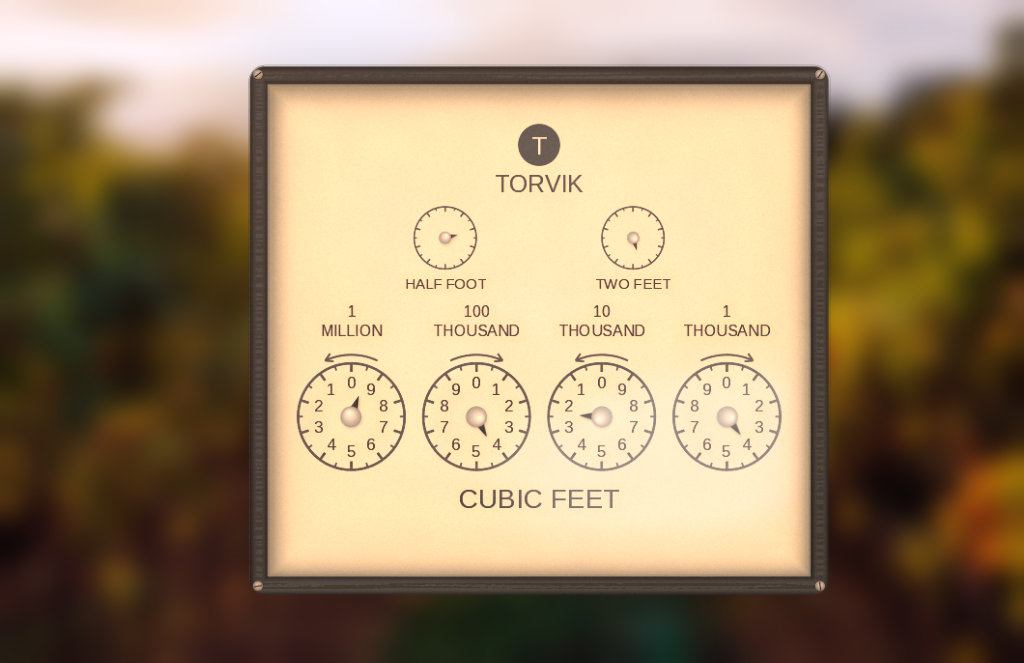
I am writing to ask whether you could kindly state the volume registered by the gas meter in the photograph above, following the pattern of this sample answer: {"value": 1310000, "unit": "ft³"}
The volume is {"value": 942400, "unit": "ft³"}
